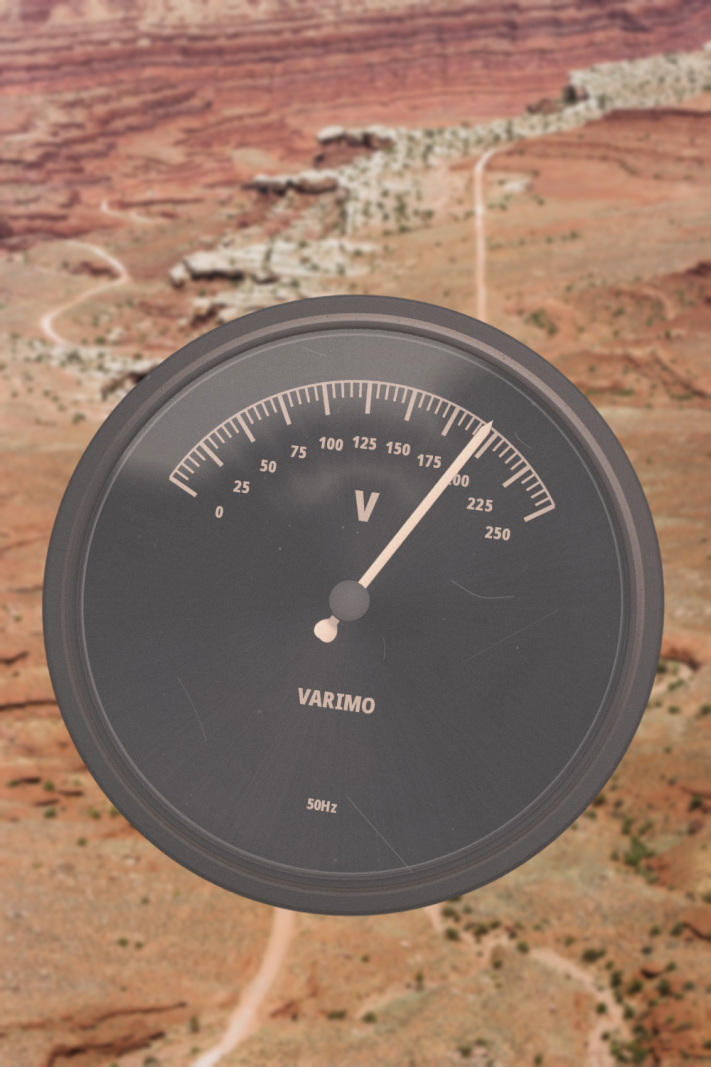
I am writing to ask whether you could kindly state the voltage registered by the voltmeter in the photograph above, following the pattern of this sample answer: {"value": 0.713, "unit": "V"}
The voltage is {"value": 195, "unit": "V"}
